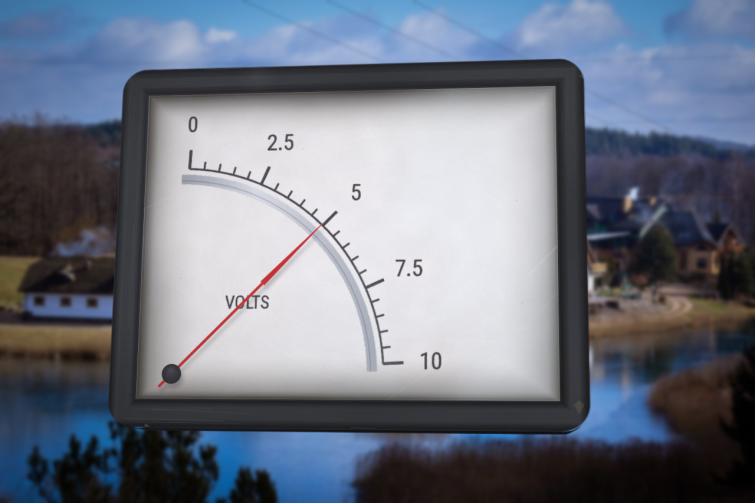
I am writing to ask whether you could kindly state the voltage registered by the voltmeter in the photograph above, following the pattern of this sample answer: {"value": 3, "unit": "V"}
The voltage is {"value": 5, "unit": "V"}
